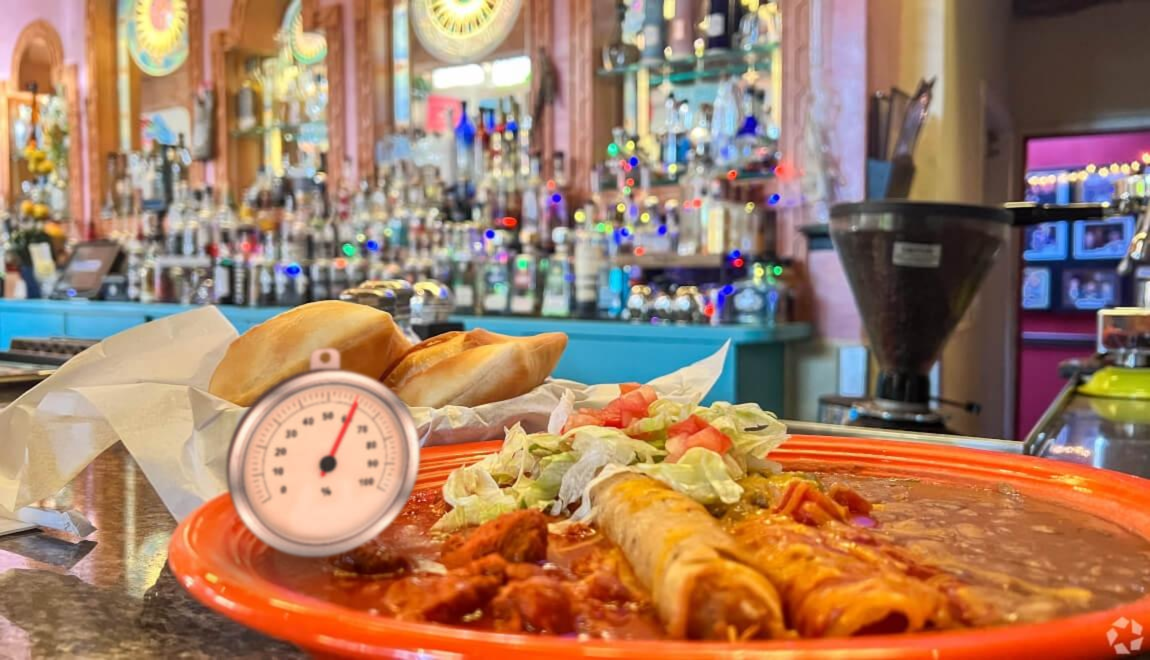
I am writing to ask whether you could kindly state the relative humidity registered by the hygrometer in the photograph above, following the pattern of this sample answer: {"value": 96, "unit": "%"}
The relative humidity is {"value": 60, "unit": "%"}
